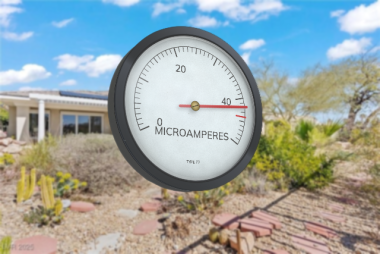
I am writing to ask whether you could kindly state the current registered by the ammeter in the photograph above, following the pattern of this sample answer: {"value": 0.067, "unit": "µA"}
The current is {"value": 42, "unit": "µA"}
